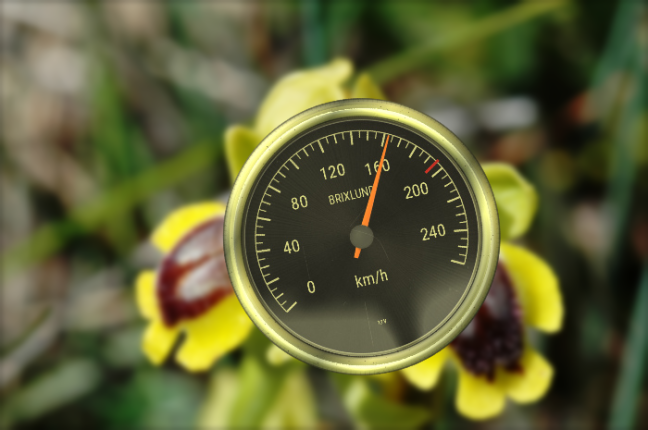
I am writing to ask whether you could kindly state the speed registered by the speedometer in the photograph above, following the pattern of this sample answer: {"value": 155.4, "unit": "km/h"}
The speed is {"value": 162.5, "unit": "km/h"}
